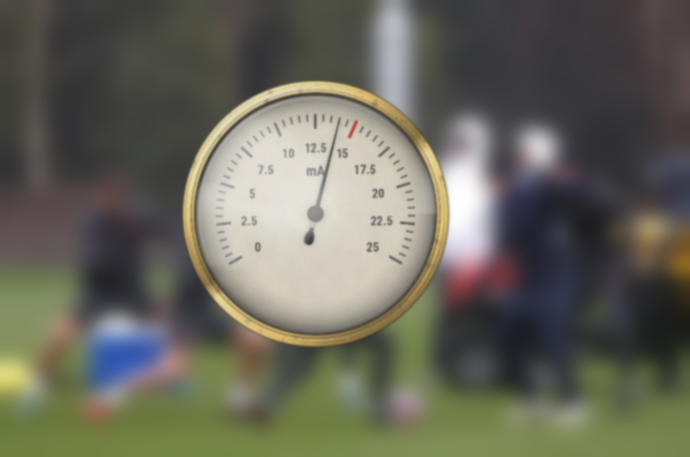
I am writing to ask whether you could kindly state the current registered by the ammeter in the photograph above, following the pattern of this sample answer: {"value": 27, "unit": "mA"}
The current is {"value": 14, "unit": "mA"}
